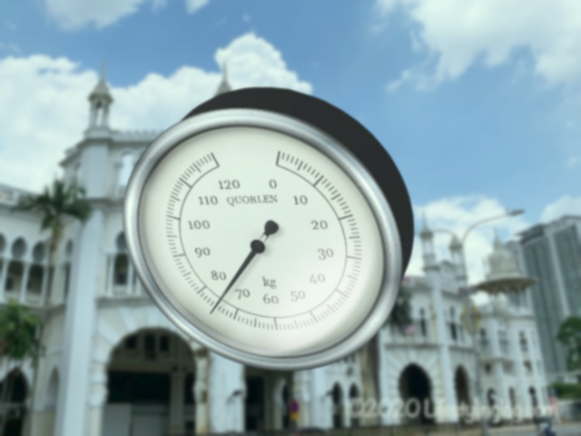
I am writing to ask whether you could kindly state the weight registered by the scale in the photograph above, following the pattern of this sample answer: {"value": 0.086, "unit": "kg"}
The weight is {"value": 75, "unit": "kg"}
